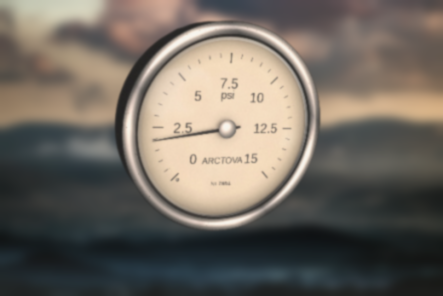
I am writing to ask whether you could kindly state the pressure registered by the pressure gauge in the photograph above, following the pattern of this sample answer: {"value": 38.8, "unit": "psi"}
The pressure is {"value": 2, "unit": "psi"}
